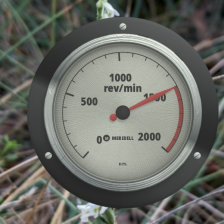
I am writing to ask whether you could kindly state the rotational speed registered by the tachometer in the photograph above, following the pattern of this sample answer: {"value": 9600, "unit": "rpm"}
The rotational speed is {"value": 1500, "unit": "rpm"}
